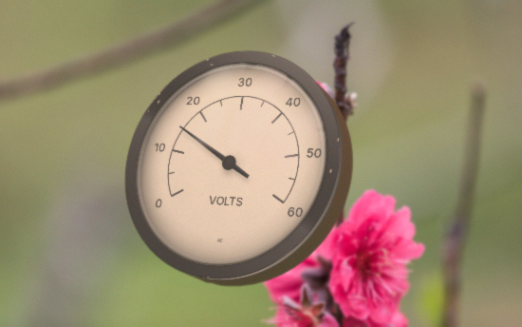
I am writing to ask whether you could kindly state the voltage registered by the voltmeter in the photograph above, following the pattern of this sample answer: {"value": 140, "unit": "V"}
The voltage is {"value": 15, "unit": "V"}
